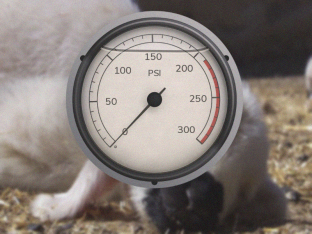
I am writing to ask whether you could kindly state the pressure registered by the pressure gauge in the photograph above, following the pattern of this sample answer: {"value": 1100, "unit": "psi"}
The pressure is {"value": 0, "unit": "psi"}
